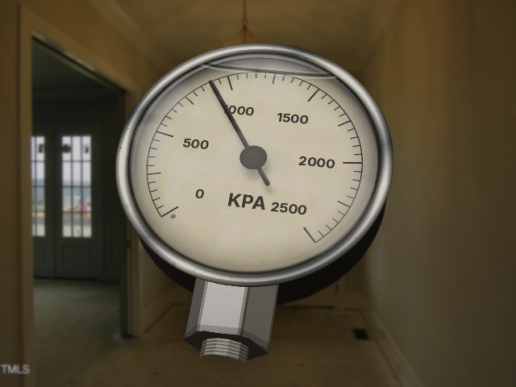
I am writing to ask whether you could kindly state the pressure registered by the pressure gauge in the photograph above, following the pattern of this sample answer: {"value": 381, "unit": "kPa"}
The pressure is {"value": 900, "unit": "kPa"}
